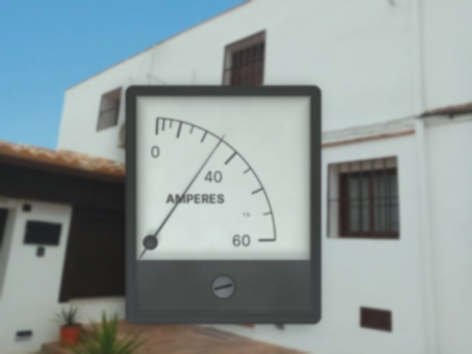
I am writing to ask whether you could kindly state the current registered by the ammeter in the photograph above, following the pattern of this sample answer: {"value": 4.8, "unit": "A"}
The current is {"value": 35, "unit": "A"}
